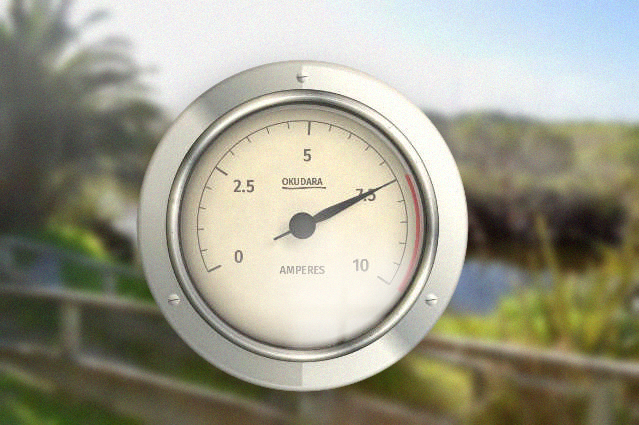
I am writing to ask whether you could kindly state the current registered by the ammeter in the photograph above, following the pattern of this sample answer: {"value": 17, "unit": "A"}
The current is {"value": 7.5, "unit": "A"}
